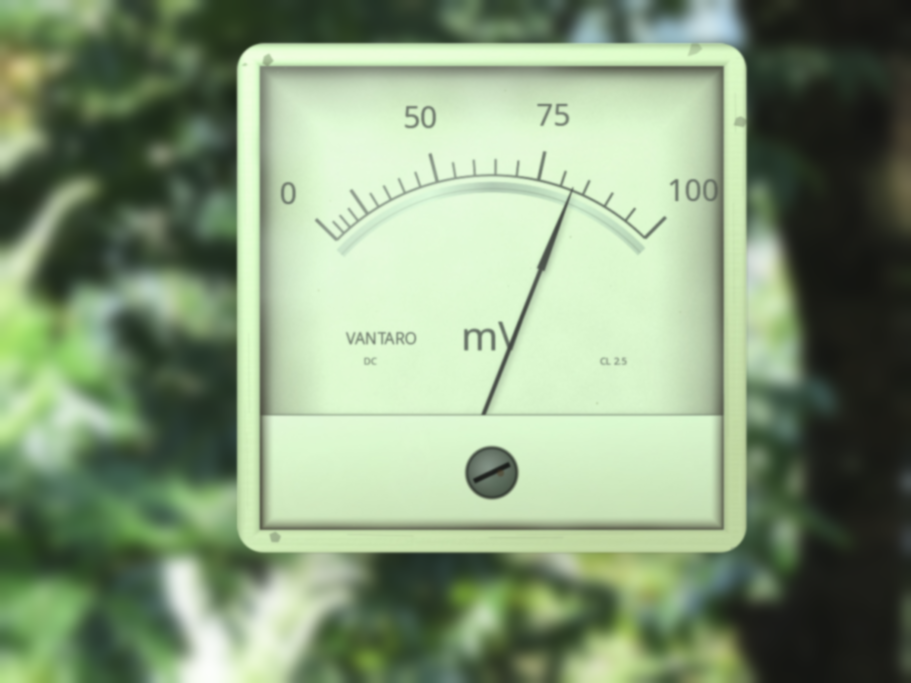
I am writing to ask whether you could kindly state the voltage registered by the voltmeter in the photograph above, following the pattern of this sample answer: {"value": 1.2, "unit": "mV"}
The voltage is {"value": 82.5, "unit": "mV"}
